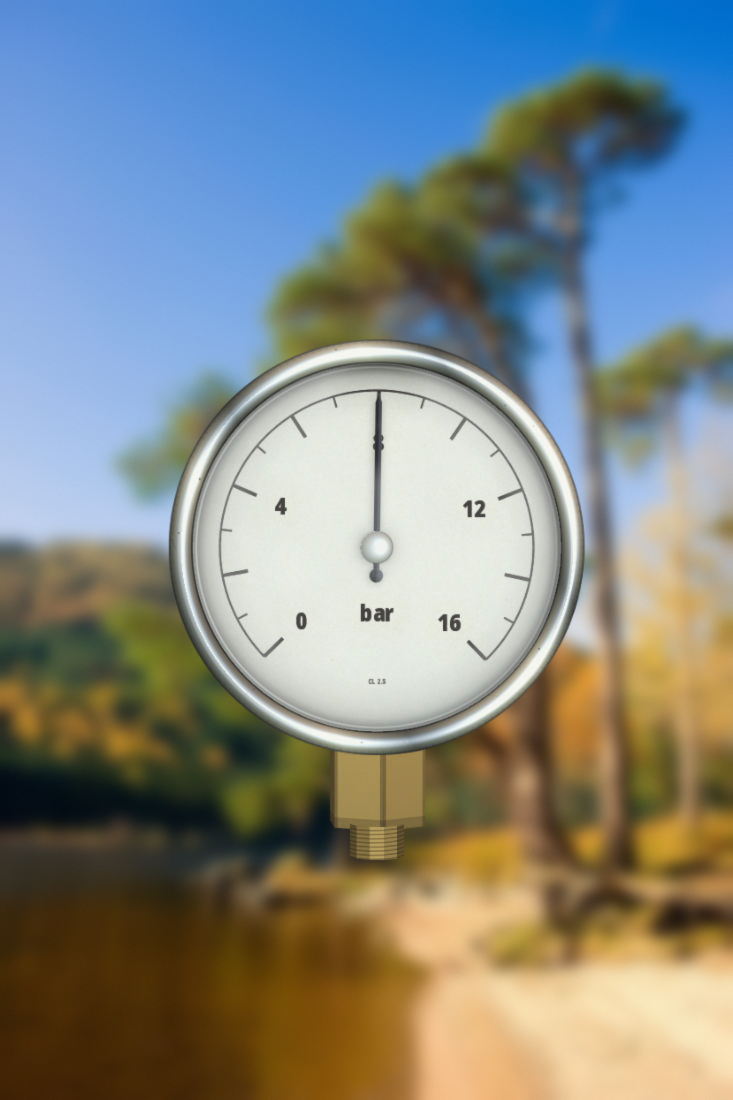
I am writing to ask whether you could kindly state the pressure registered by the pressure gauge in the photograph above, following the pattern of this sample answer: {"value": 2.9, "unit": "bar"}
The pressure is {"value": 8, "unit": "bar"}
